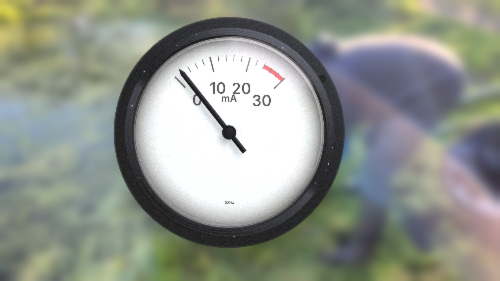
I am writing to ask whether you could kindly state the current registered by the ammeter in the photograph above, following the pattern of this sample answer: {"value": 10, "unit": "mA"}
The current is {"value": 2, "unit": "mA"}
